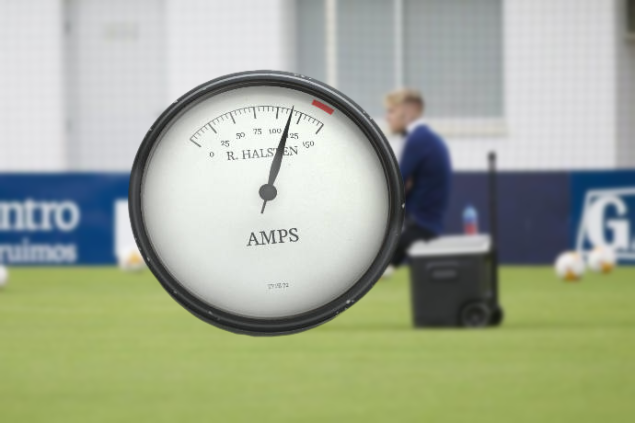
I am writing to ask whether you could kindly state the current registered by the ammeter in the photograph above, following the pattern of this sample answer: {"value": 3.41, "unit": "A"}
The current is {"value": 115, "unit": "A"}
